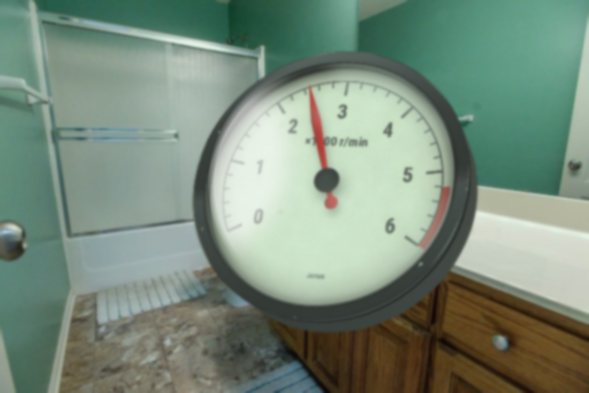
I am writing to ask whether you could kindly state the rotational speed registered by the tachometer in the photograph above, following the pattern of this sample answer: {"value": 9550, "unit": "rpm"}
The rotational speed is {"value": 2500, "unit": "rpm"}
